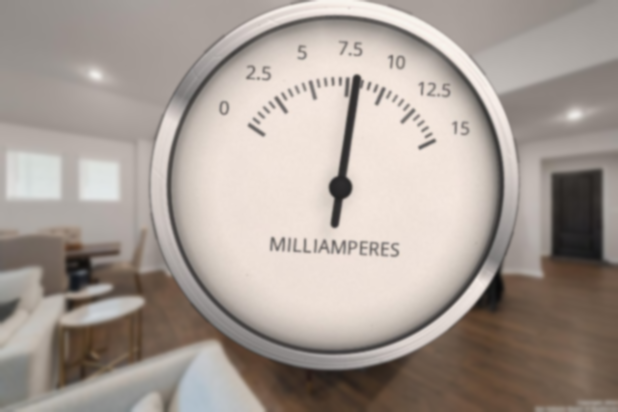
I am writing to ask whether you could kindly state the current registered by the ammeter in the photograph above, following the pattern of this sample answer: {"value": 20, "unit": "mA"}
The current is {"value": 8, "unit": "mA"}
